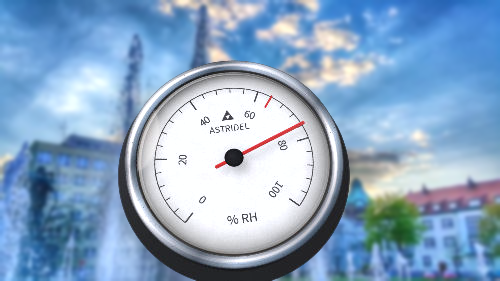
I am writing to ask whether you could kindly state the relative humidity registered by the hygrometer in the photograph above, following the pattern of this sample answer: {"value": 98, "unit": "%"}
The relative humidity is {"value": 76, "unit": "%"}
